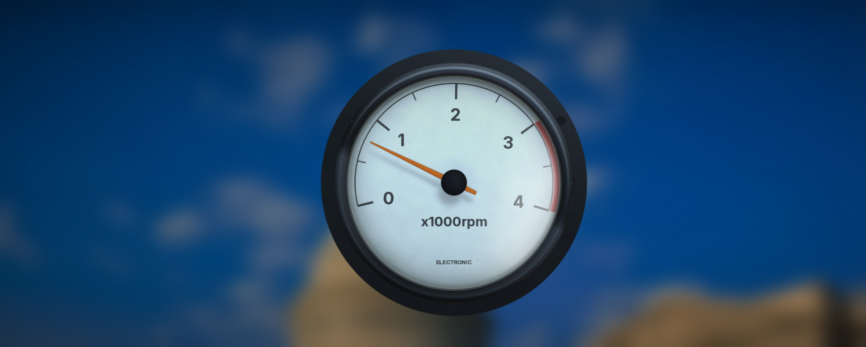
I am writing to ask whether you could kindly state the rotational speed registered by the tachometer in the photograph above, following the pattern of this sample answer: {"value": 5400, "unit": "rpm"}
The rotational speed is {"value": 750, "unit": "rpm"}
